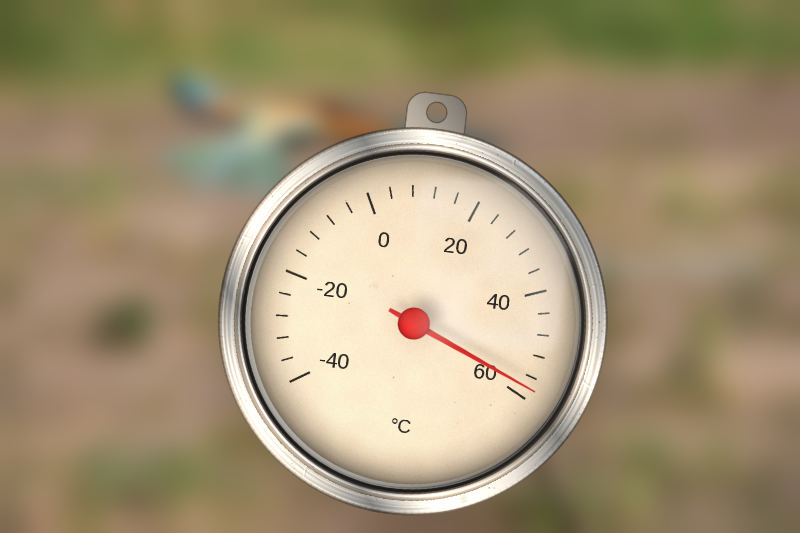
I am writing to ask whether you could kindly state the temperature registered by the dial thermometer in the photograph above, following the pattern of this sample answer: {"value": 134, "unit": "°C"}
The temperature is {"value": 58, "unit": "°C"}
